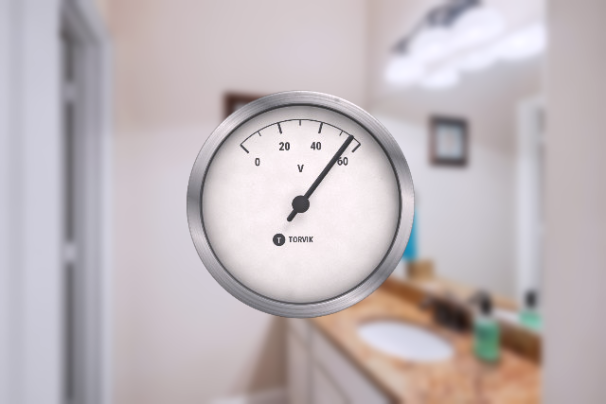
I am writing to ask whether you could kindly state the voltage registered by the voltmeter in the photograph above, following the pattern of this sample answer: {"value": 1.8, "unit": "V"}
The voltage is {"value": 55, "unit": "V"}
